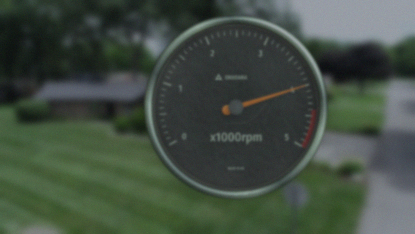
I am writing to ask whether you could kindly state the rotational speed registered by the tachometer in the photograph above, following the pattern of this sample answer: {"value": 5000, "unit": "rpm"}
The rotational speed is {"value": 4000, "unit": "rpm"}
